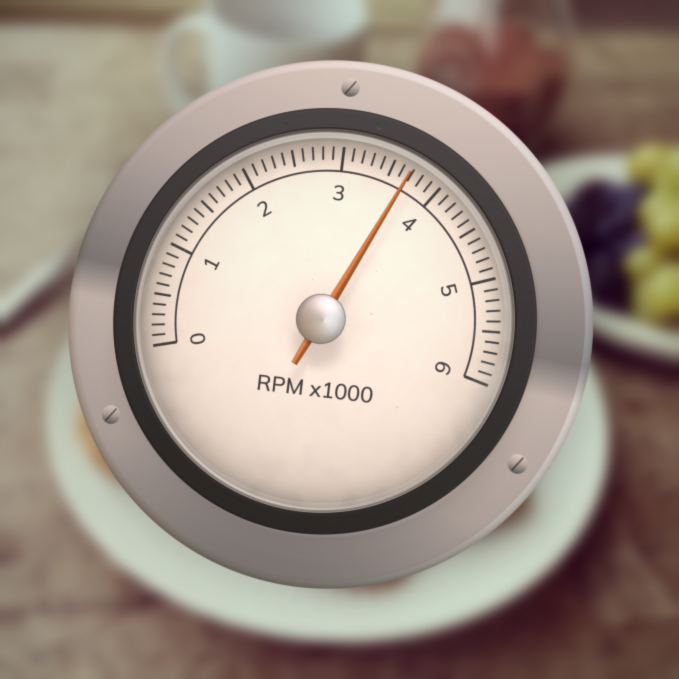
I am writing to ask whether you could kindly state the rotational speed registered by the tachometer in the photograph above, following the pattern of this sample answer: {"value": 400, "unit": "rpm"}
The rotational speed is {"value": 3700, "unit": "rpm"}
